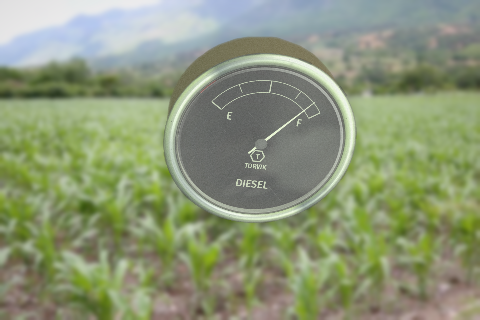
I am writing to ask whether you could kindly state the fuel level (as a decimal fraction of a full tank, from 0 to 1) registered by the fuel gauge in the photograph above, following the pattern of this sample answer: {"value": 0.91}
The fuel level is {"value": 0.875}
